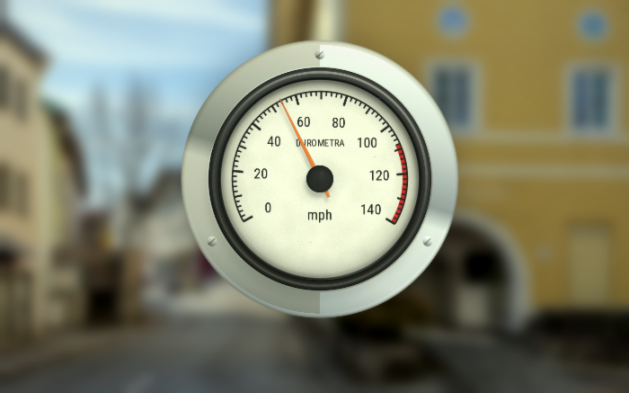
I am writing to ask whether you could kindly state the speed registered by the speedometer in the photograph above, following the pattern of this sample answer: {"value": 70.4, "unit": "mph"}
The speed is {"value": 54, "unit": "mph"}
